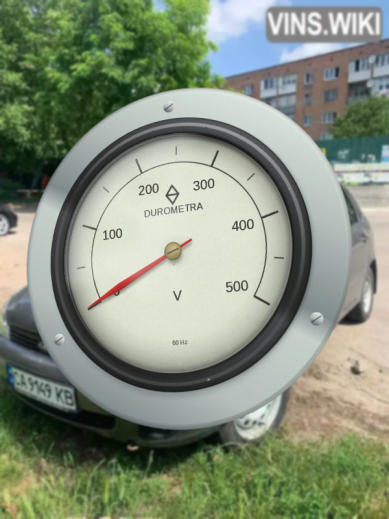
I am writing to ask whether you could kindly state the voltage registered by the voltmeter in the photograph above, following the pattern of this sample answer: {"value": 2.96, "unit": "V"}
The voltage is {"value": 0, "unit": "V"}
